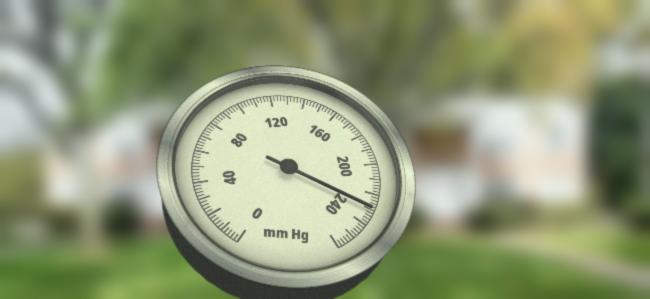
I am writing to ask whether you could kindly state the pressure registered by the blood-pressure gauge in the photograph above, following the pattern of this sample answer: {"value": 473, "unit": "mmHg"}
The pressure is {"value": 230, "unit": "mmHg"}
